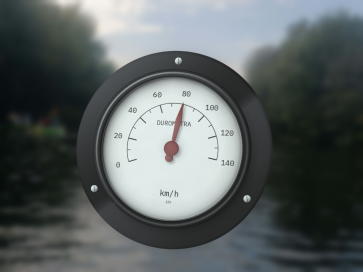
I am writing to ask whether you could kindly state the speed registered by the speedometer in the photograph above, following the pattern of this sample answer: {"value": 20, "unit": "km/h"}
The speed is {"value": 80, "unit": "km/h"}
